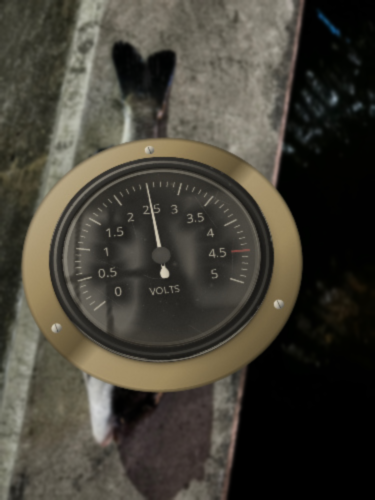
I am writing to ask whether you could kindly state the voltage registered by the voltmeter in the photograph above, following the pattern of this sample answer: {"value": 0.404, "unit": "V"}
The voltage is {"value": 2.5, "unit": "V"}
